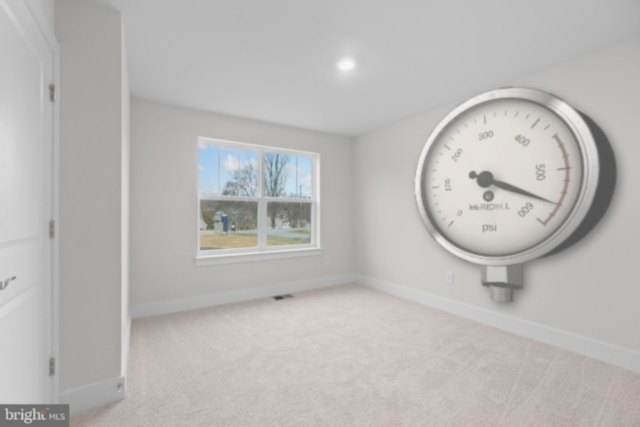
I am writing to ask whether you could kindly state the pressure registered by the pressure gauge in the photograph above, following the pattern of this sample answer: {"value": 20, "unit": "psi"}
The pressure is {"value": 560, "unit": "psi"}
